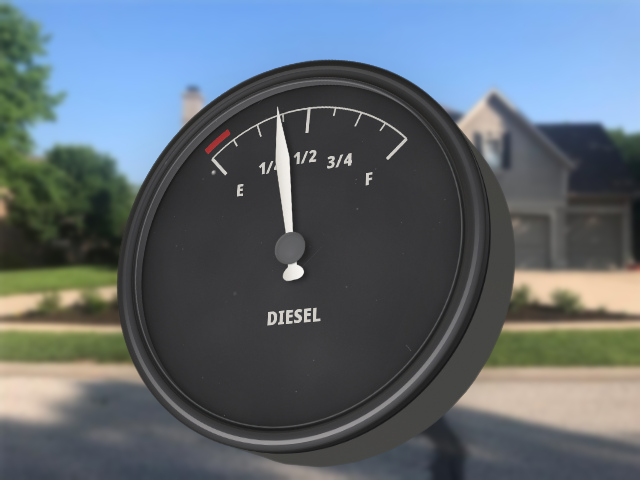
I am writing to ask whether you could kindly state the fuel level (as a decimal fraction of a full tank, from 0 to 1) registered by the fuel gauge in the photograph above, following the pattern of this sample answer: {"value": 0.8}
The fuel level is {"value": 0.375}
